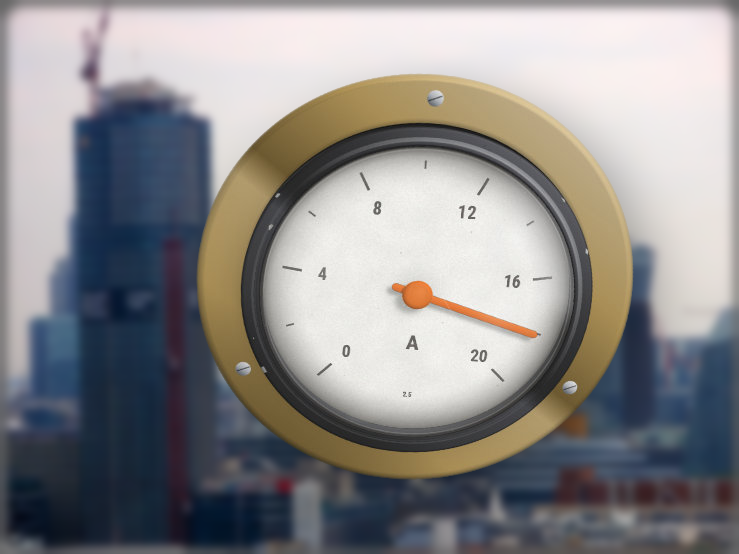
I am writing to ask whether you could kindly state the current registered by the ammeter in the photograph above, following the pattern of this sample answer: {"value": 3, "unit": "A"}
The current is {"value": 18, "unit": "A"}
